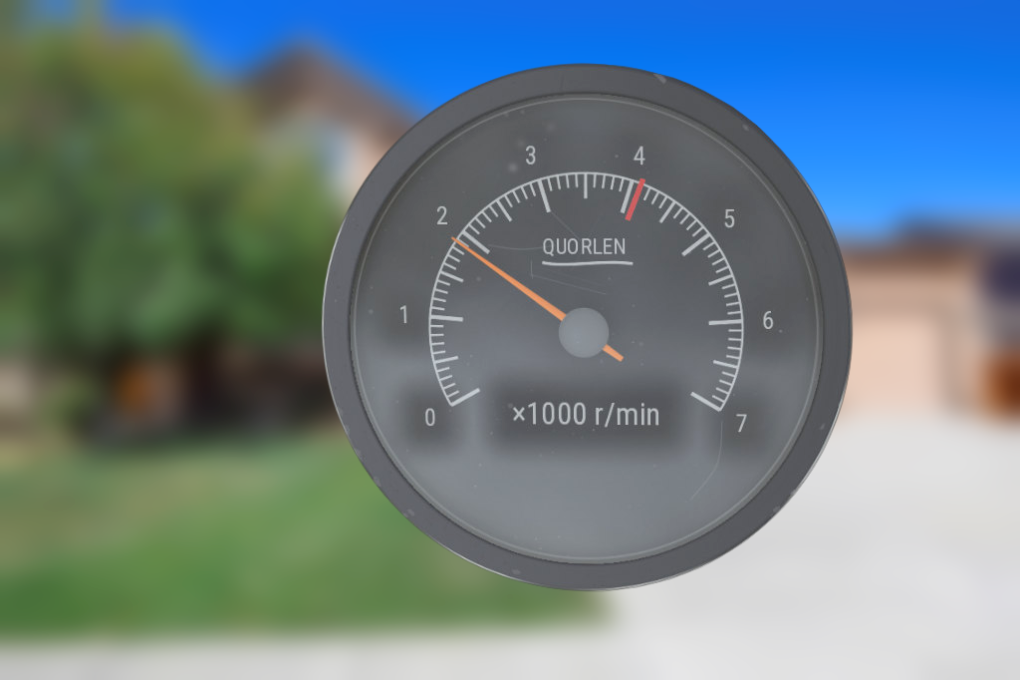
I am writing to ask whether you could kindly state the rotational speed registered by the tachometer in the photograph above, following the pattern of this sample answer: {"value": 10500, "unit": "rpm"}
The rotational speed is {"value": 1900, "unit": "rpm"}
